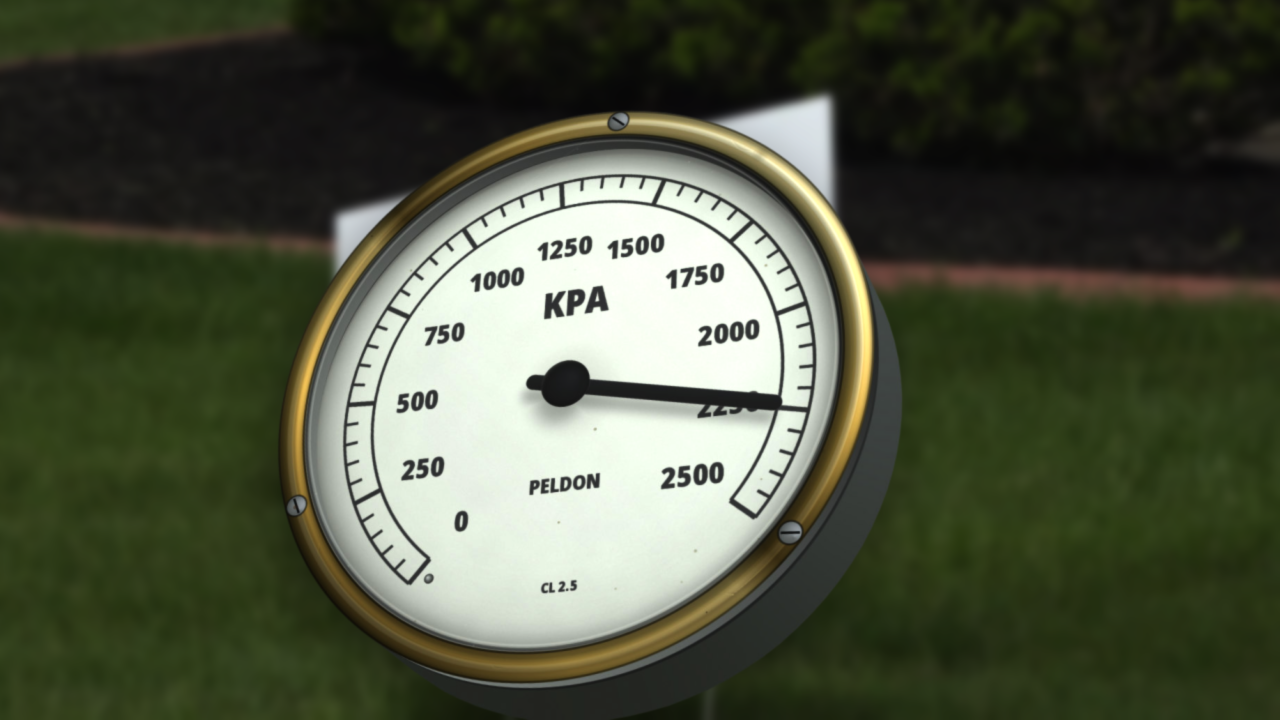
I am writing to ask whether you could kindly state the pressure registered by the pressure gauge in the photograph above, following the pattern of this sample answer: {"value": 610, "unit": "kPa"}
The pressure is {"value": 2250, "unit": "kPa"}
